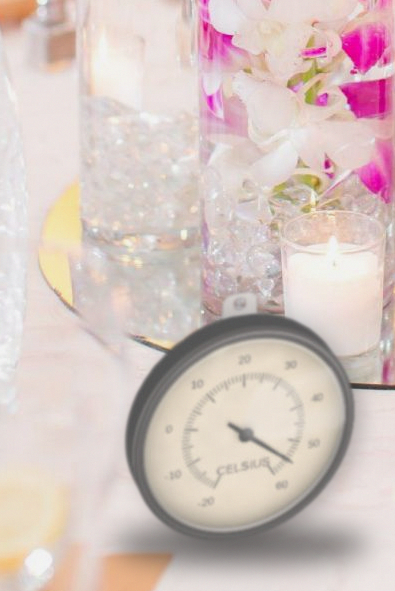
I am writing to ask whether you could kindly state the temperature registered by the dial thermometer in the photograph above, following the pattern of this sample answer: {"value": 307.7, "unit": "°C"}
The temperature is {"value": 55, "unit": "°C"}
